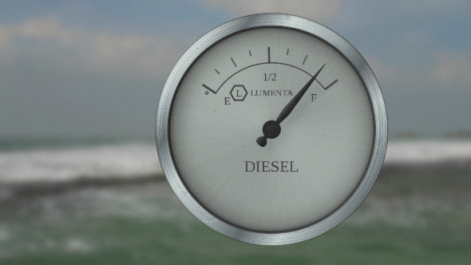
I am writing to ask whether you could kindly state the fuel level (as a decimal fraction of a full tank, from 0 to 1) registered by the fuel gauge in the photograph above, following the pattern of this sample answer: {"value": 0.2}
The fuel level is {"value": 0.875}
